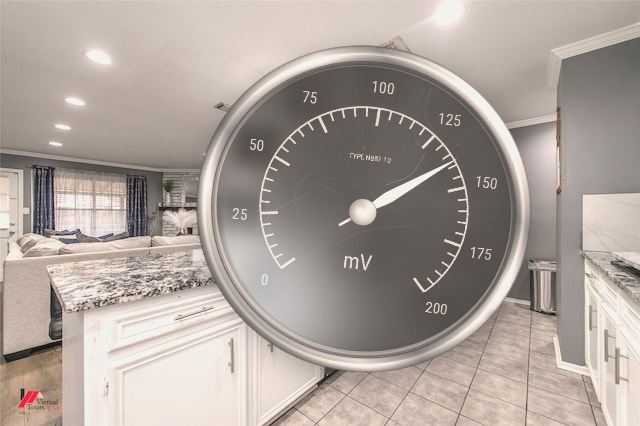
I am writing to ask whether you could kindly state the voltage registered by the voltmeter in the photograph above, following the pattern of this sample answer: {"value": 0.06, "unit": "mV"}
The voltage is {"value": 137.5, "unit": "mV"}
